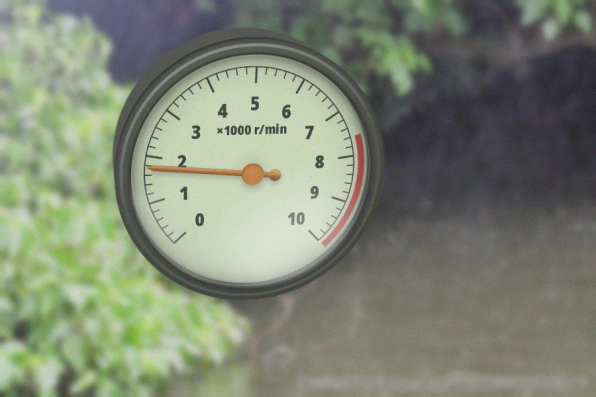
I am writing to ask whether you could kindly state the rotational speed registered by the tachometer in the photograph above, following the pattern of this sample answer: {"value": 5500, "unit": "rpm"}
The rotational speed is {"value": 1800, "unit": "rpm"}
